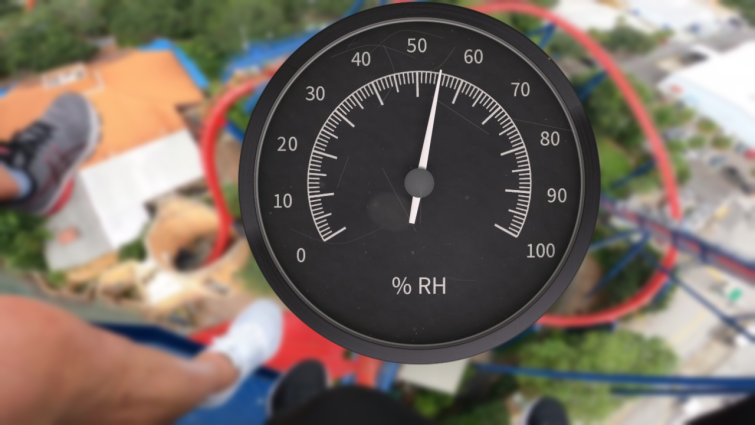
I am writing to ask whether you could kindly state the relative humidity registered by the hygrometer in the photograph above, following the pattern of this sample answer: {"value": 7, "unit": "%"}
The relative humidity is {"value": 55, "unit": "%"}
